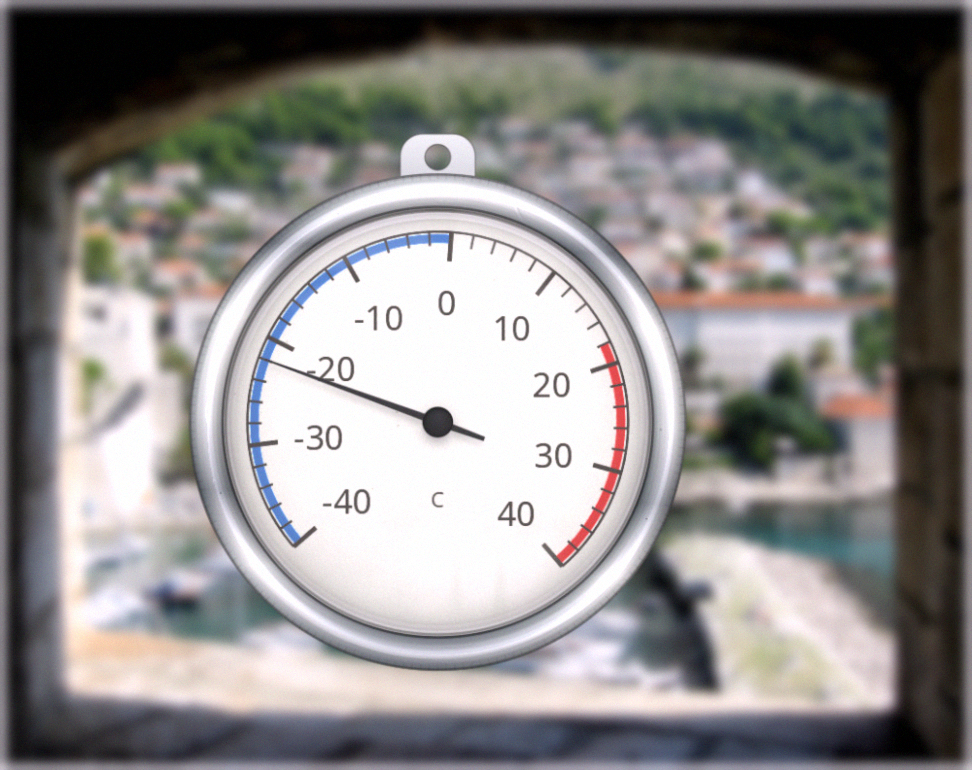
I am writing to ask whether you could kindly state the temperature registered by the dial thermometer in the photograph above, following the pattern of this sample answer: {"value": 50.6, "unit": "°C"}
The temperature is {"value": -22, "unit": "°C"}
